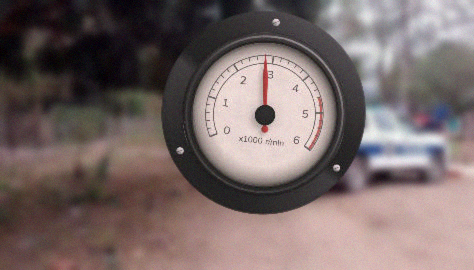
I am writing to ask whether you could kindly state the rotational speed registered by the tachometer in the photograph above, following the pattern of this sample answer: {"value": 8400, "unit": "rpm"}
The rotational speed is {"value": 2800, "unit": "rpm"}
